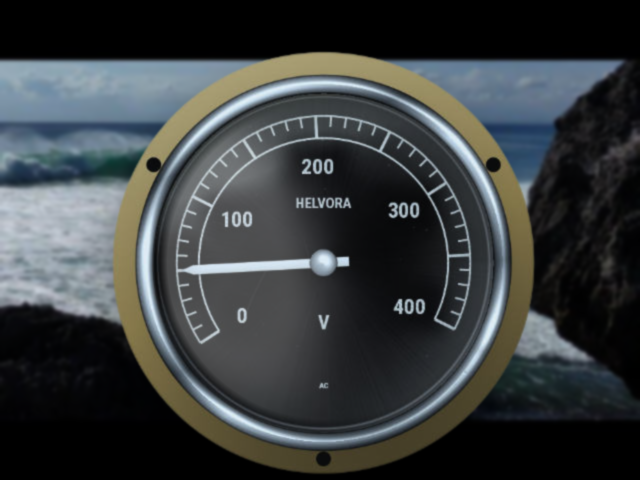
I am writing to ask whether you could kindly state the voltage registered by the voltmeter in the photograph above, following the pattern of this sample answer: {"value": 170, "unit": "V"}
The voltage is {"value": 50, "unit": "V"}
